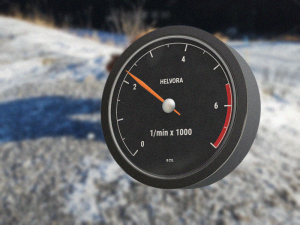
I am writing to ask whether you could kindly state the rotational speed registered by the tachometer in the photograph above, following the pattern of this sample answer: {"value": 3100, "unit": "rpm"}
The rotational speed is {"value": 2250, "unit": "rpm"}
